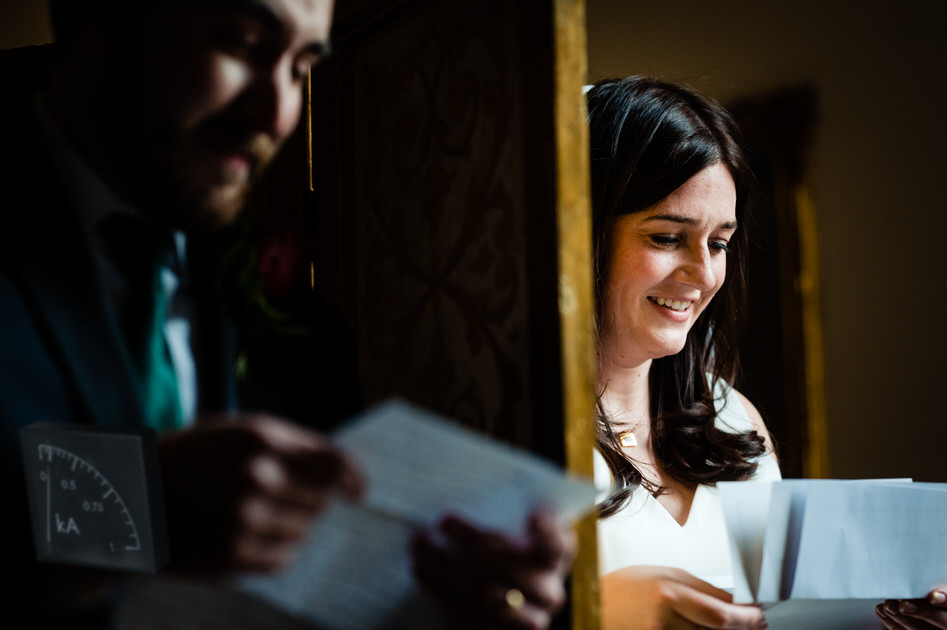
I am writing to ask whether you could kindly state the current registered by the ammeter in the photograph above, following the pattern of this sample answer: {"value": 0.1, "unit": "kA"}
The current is {"value": 0.25, "unit": "kA"}
